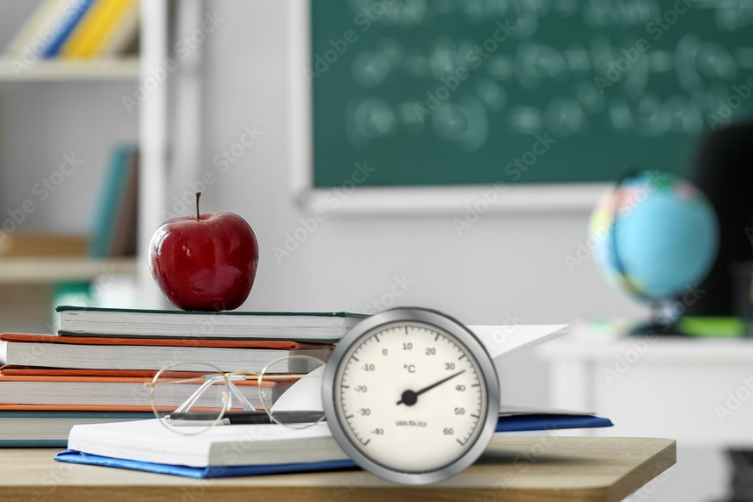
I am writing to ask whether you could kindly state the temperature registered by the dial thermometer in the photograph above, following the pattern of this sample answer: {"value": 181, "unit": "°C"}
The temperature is {"value": 34, "unit": "°C"}
